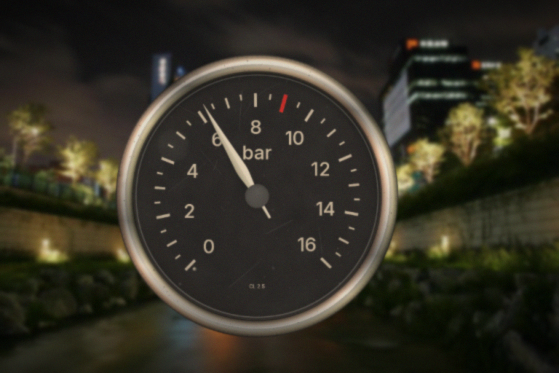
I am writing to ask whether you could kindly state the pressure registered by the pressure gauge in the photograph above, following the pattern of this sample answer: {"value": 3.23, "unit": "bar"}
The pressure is {"value": 6.25, "unit": "bar"}
